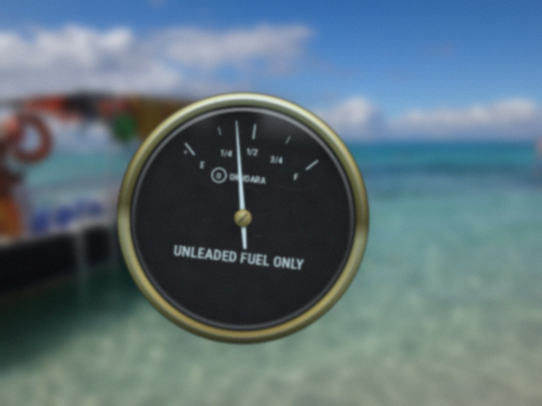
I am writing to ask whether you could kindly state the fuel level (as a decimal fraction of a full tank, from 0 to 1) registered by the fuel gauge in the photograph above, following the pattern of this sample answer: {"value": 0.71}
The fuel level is {"value": 0.375}
